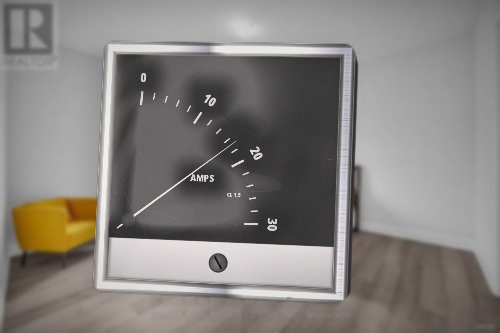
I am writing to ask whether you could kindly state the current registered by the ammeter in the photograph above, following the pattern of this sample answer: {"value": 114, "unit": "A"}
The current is {"value": 17, "unit": "A"}
